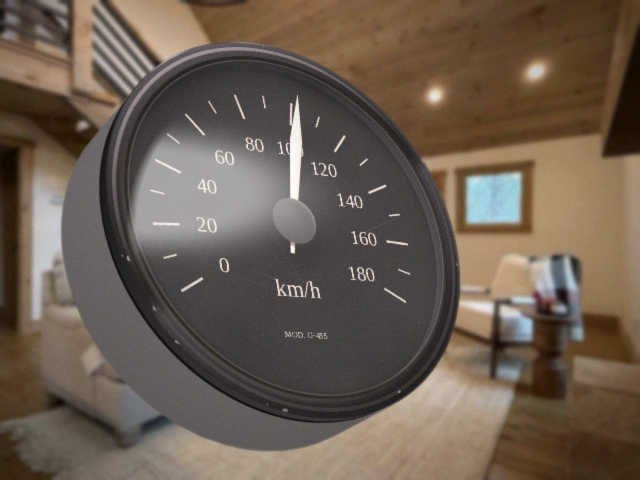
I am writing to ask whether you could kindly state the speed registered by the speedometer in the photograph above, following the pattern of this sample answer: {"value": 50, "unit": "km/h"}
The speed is {"value": 100, "unit": "km/h"}
